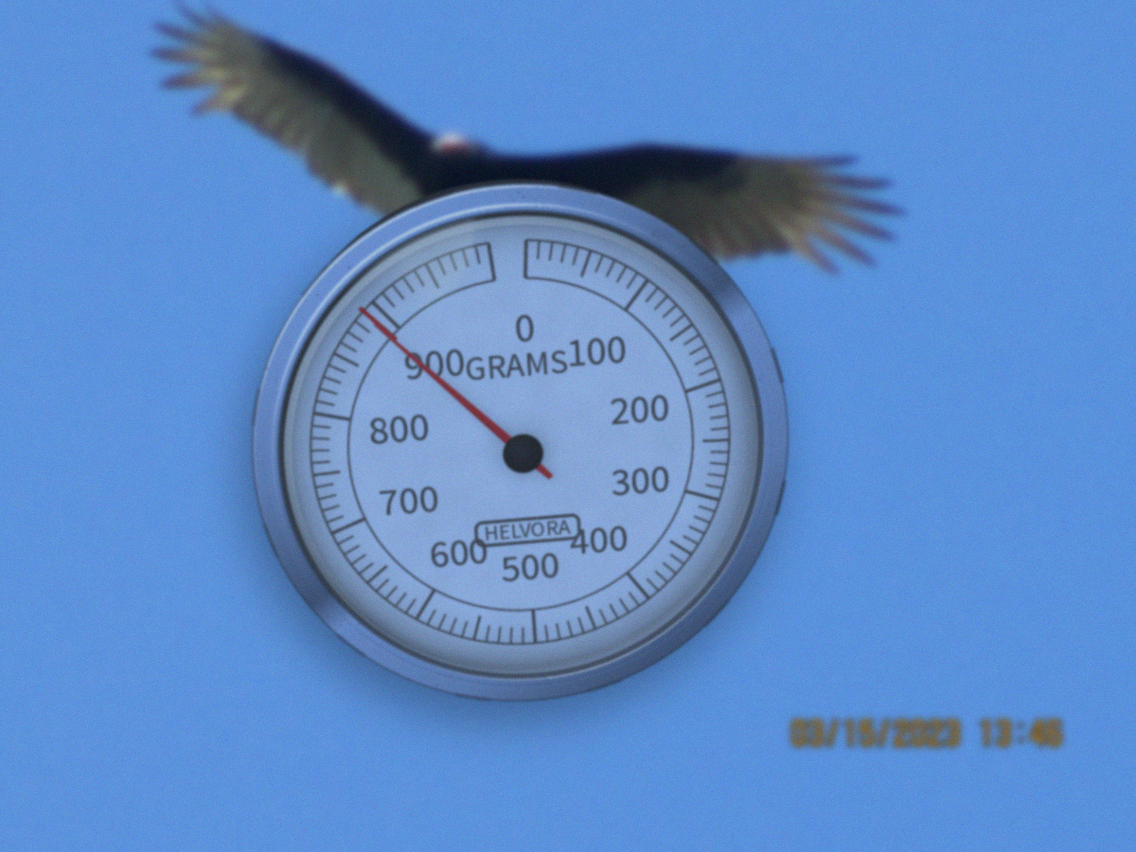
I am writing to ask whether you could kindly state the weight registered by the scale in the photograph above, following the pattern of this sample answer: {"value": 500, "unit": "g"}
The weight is {"value": 890, "unit": "g"}
